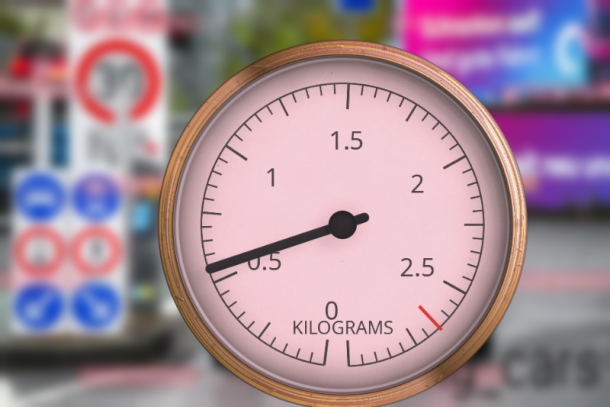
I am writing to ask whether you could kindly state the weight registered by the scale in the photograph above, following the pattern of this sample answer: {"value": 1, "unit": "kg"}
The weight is {"value": 0.55, "unit": "kg"}
